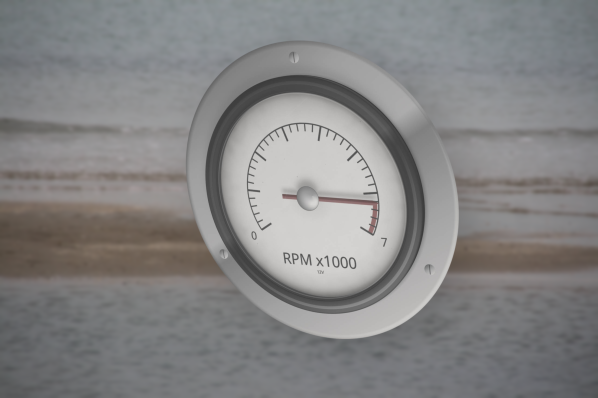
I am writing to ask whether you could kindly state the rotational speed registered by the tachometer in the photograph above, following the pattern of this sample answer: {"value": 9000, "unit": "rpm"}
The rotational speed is {"value": 6200, "unit": "rpm"}
